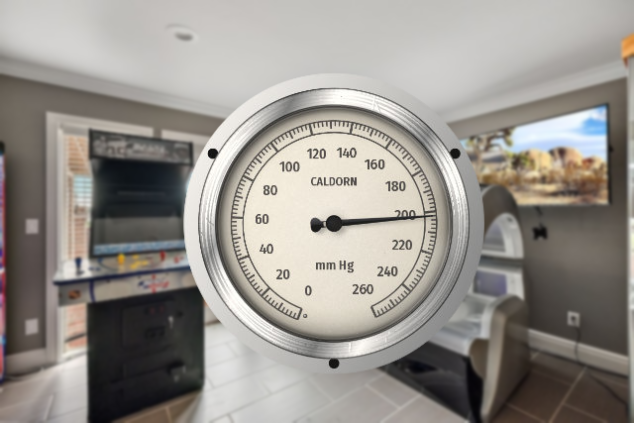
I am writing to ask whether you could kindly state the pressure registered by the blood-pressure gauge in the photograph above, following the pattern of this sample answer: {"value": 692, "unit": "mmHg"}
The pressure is {"value": 202, "unit": "mmHg"}
